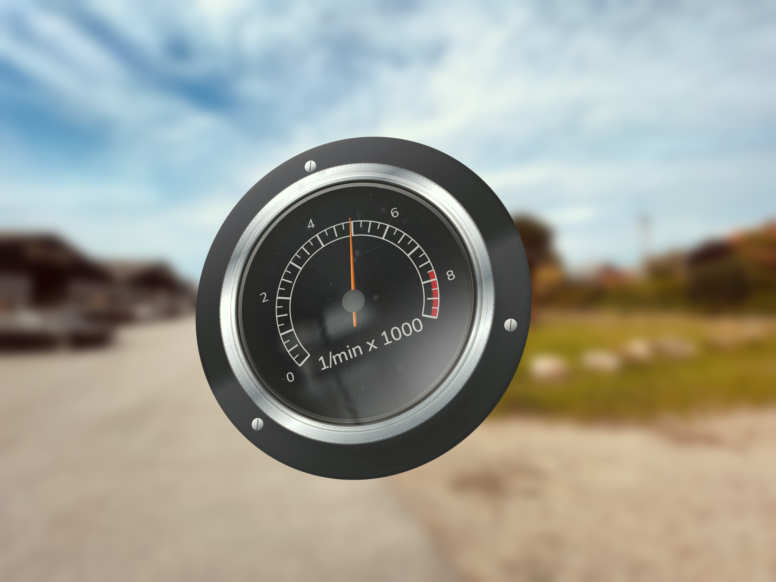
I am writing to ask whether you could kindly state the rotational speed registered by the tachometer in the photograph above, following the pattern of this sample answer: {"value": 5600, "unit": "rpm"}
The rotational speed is {"value": 5000, "unit": "rpm"}
